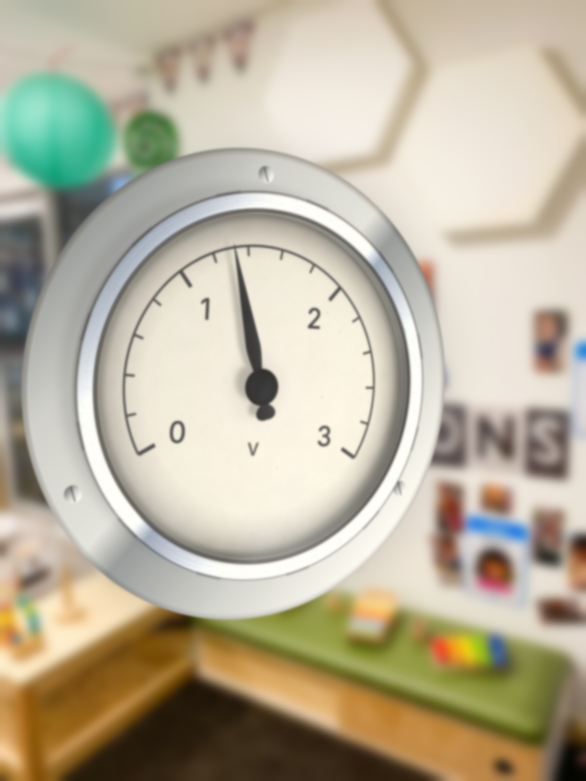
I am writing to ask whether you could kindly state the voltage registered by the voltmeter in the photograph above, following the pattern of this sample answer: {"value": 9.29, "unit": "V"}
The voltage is {"value": 1.3, "unit": "V"}
